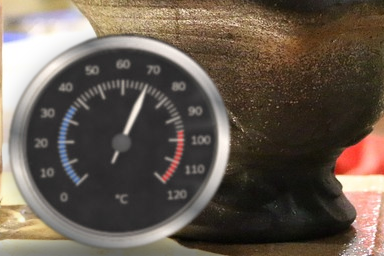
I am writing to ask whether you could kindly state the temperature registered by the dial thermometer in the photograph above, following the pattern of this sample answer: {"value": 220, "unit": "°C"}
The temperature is {"value": 70, "unit": "°C"}
